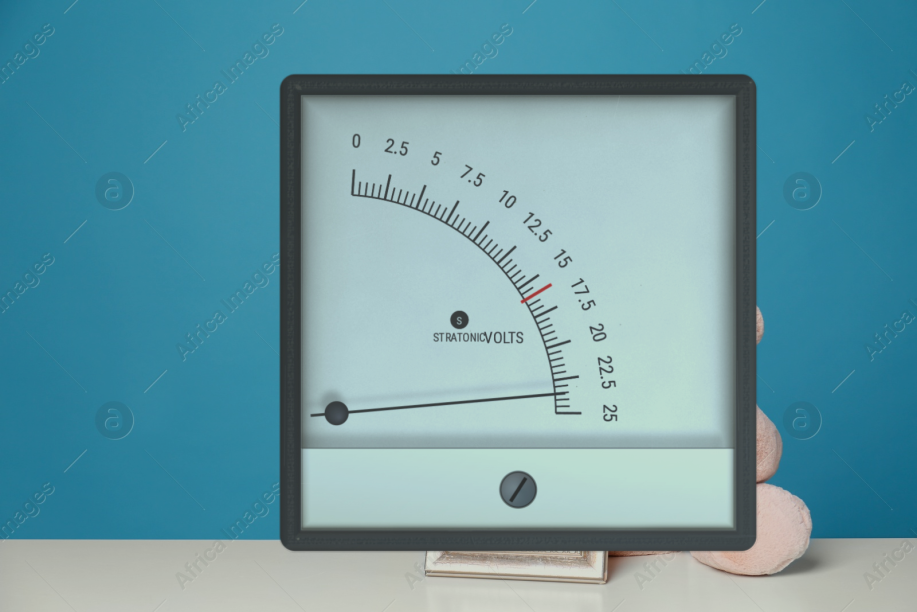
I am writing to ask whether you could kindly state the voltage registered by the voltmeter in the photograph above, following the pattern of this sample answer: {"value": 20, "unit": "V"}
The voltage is {"value": 23.5, "unit": "V"}
